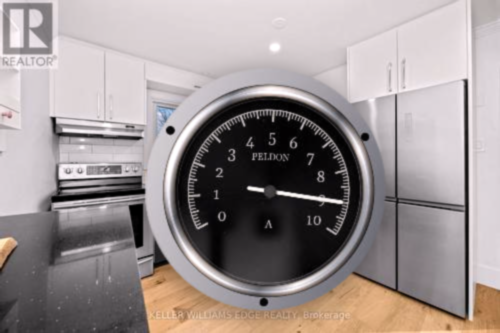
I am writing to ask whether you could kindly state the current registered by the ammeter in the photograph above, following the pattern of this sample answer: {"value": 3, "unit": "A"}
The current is {"value": 9, "unit": "A"}
